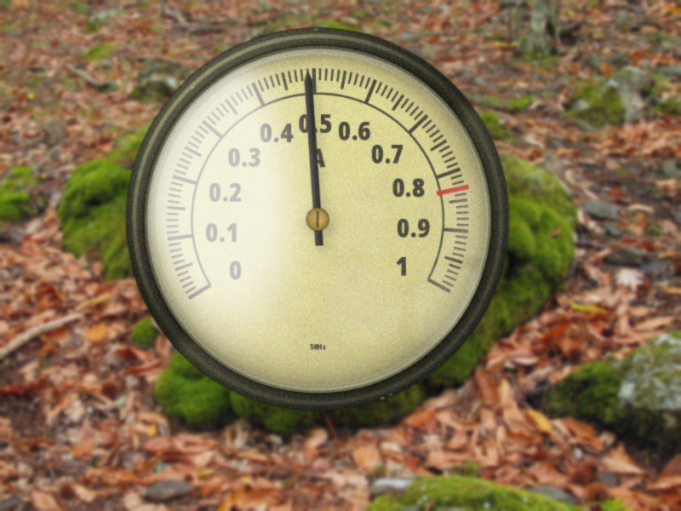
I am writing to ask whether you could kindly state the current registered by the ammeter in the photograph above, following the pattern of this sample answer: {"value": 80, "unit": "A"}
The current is {"value": 0.49, "unit": "A"}
